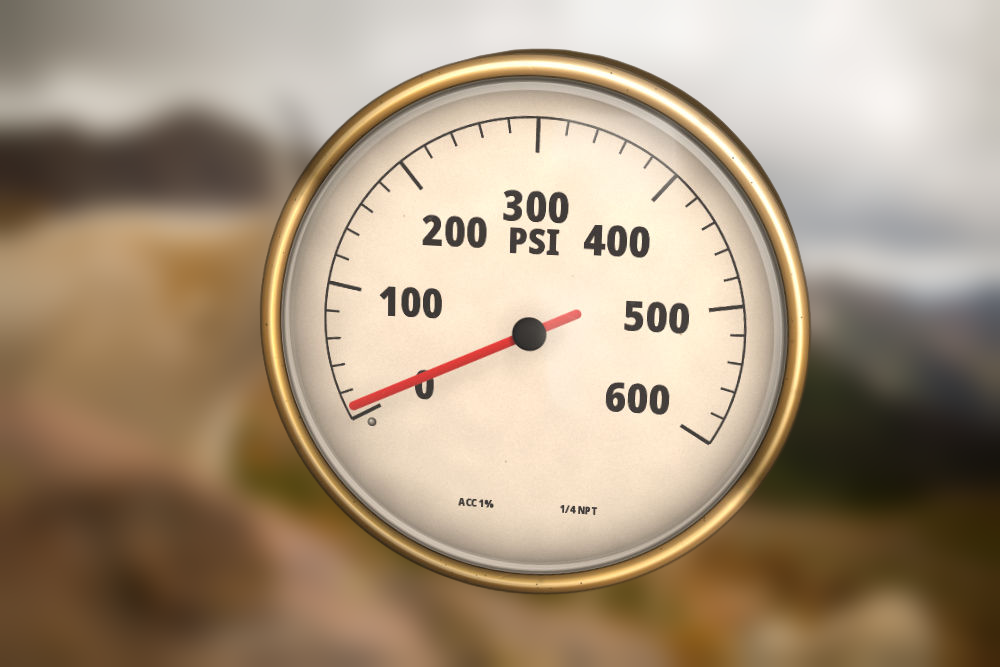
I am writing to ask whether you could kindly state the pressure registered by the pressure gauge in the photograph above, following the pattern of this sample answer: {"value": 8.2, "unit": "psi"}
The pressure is {"value": 10, "unit": "psi"}
